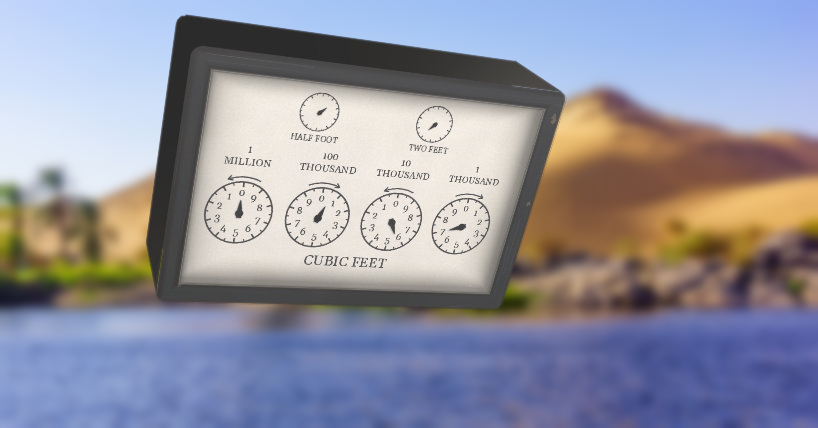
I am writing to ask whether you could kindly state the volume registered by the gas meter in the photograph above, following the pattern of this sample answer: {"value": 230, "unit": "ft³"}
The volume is {"value": 5700, "unit": "ft³"}
